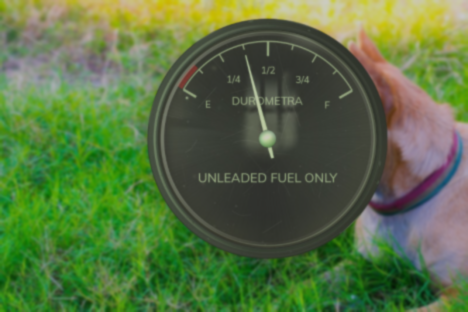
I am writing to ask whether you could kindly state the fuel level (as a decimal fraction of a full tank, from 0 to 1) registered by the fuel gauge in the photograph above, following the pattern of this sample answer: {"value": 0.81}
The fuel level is {"value": 0.375}
